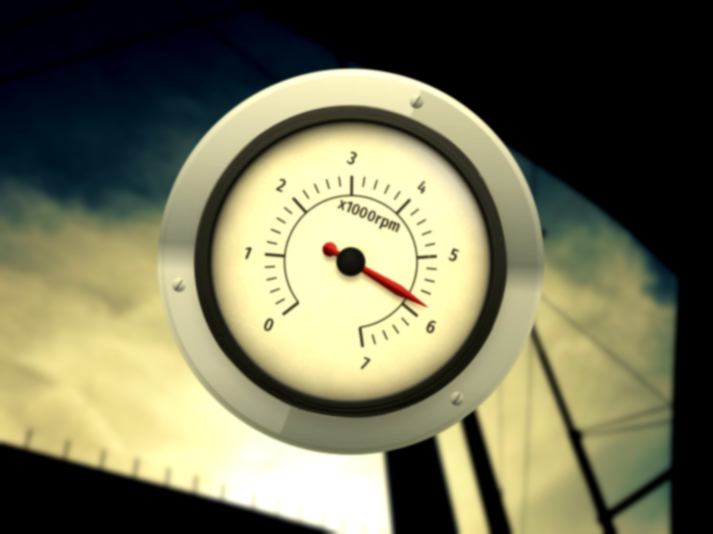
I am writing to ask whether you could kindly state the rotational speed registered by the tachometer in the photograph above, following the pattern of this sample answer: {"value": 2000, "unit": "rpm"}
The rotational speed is {"value": 5800, "unit": "rpm"}
